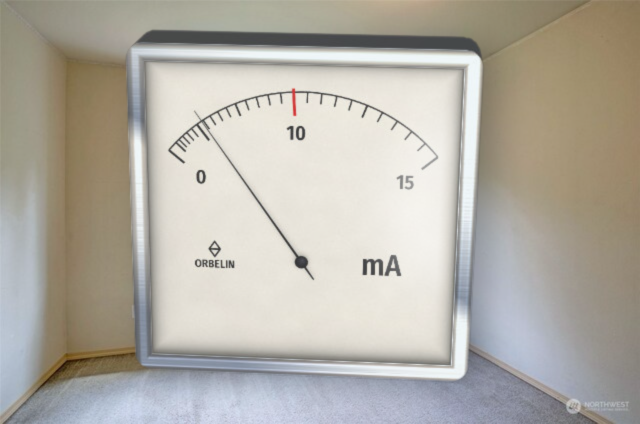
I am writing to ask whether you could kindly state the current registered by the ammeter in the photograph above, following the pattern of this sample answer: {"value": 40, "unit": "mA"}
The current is {"value": 5.5, "unit": "mA"}
